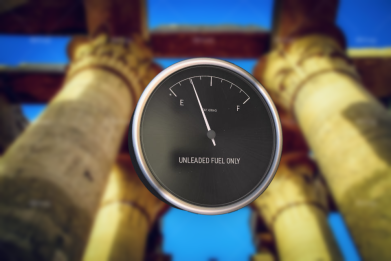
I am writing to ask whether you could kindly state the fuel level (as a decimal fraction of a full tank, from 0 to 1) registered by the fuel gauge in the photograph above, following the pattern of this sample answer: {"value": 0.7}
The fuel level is {"value": 0.25}
